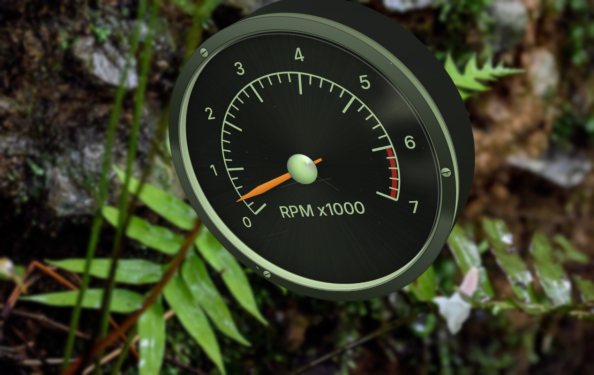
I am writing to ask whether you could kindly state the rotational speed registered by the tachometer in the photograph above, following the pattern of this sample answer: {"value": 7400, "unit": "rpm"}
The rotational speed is {"value": 400, "unit": "rpm"}
